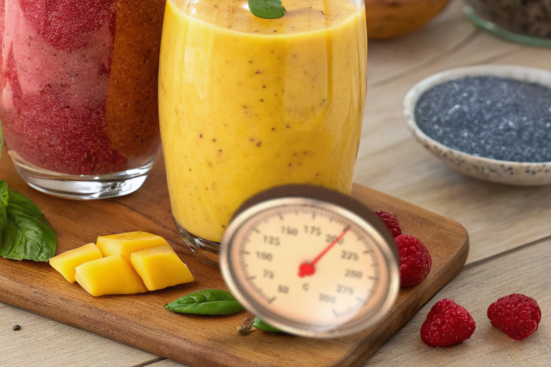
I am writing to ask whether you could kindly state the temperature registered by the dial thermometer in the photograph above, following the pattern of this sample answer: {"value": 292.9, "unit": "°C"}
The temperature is {"value": 200, "unit": "°C"}
